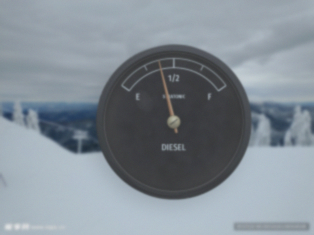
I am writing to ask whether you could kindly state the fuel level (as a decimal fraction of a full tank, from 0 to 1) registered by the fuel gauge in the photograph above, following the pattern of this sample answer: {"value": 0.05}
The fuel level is {"value": 0.375}
